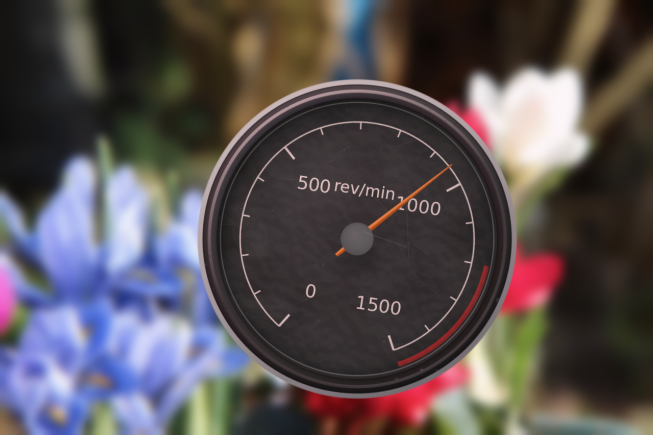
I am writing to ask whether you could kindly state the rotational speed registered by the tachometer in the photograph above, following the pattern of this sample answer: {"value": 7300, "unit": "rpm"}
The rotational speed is {"value": 950, "unit": "rpm"}
